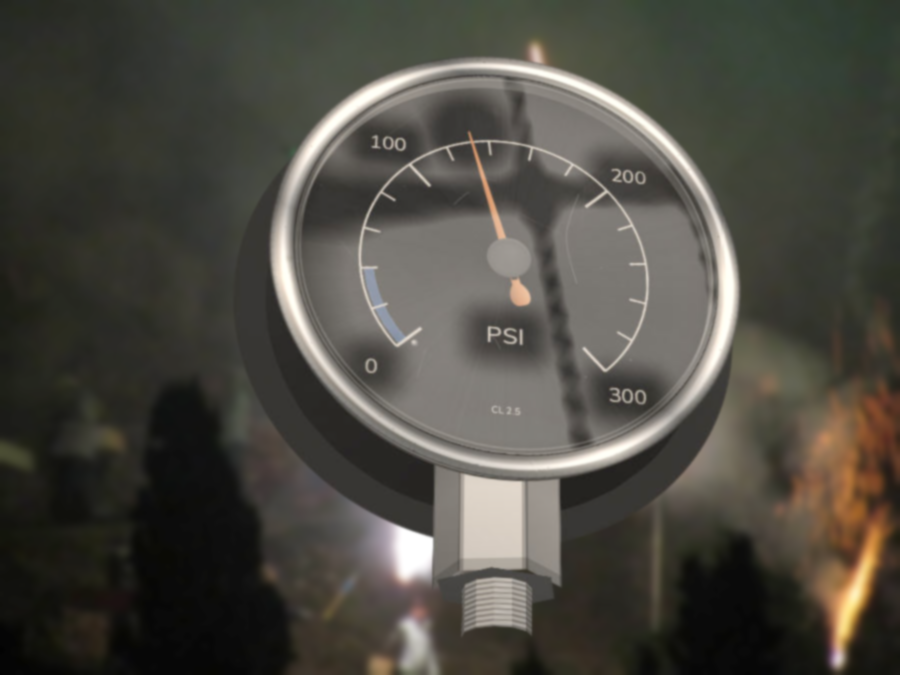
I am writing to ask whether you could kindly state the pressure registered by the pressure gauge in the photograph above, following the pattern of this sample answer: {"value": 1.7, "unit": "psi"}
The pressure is {"value": 130, "unit": "psi"}
